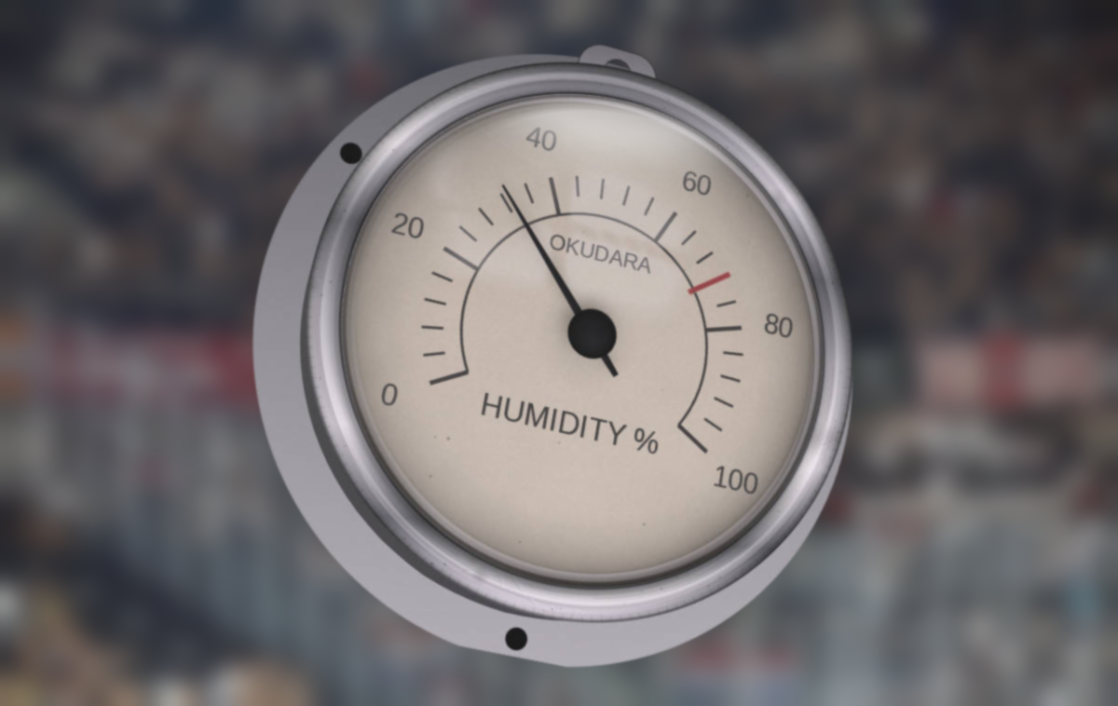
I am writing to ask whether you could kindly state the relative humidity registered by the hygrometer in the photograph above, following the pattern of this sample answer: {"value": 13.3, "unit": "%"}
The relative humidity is {"value": 32, "unit": "%"}
